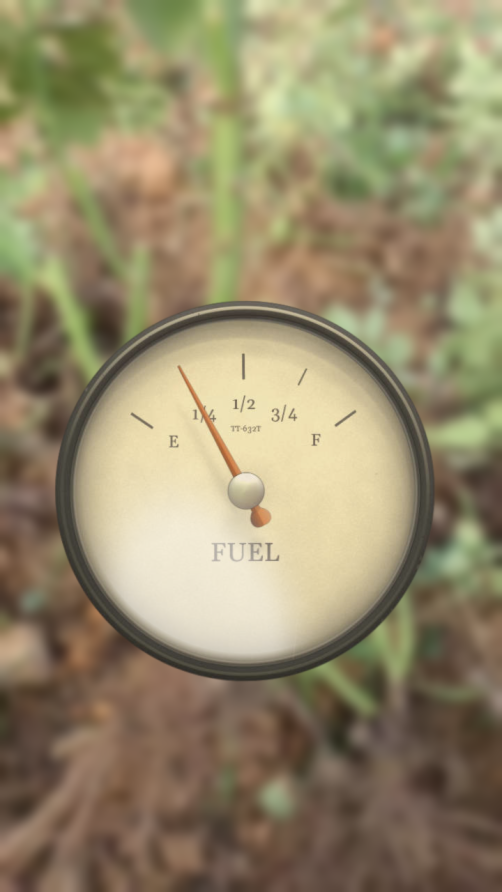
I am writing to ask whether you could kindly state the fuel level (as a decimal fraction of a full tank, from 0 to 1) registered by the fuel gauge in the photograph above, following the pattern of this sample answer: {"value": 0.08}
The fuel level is {"value": 0.25}
